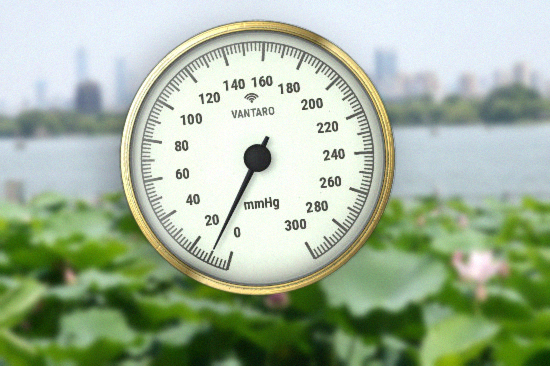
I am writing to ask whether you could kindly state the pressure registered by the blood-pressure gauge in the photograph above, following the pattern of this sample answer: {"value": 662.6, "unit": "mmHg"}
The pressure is {"value": 10, "unit": "mmHg"}
